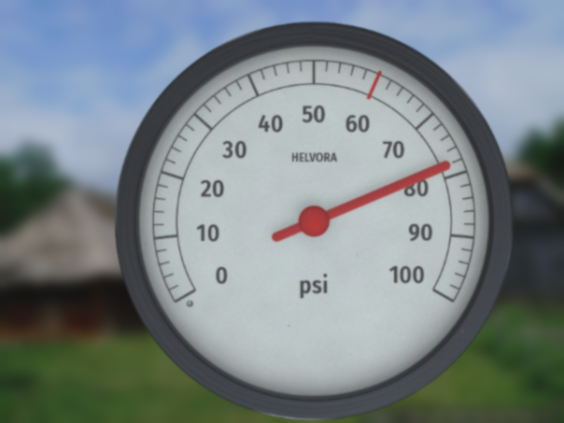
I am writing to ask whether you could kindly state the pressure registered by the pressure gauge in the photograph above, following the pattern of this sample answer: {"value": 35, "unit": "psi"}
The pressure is {"value": 78, "unit": "psi"}
